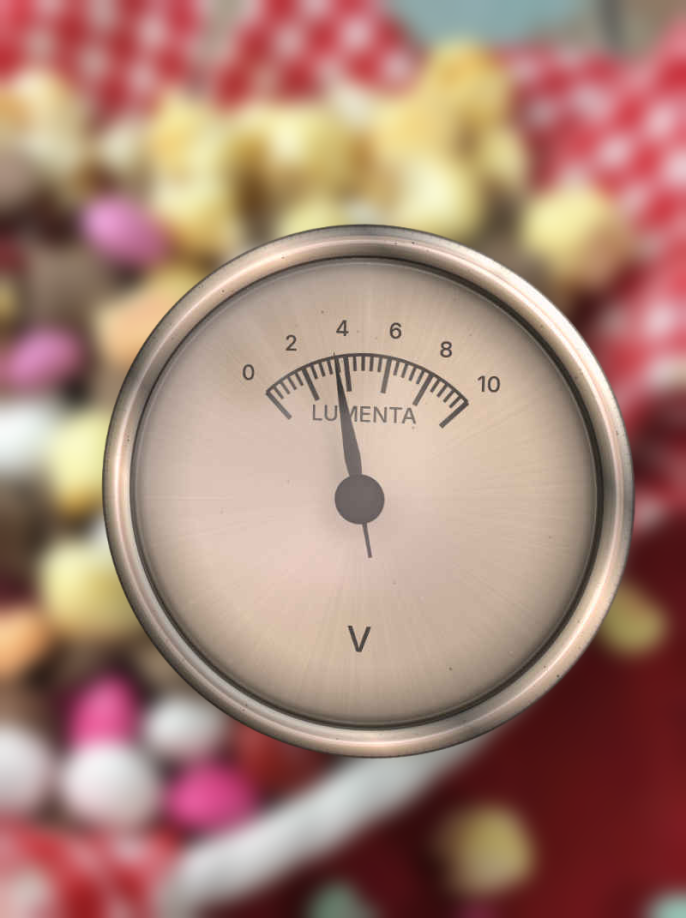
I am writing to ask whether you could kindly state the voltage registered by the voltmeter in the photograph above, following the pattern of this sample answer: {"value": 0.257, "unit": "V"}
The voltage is {"value": 3.6, "unit": "V"}
